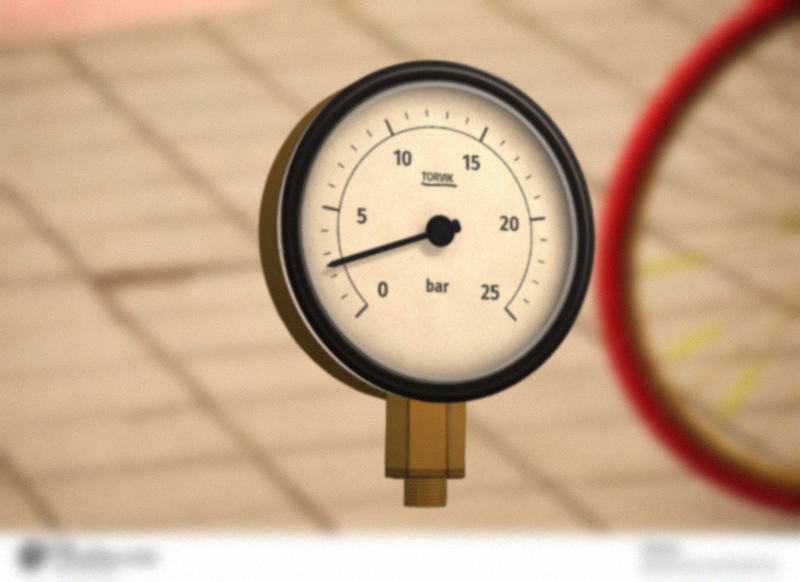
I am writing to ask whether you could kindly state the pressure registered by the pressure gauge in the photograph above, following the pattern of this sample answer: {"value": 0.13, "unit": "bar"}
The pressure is {"value": 2.5, "unit": "bar"}
